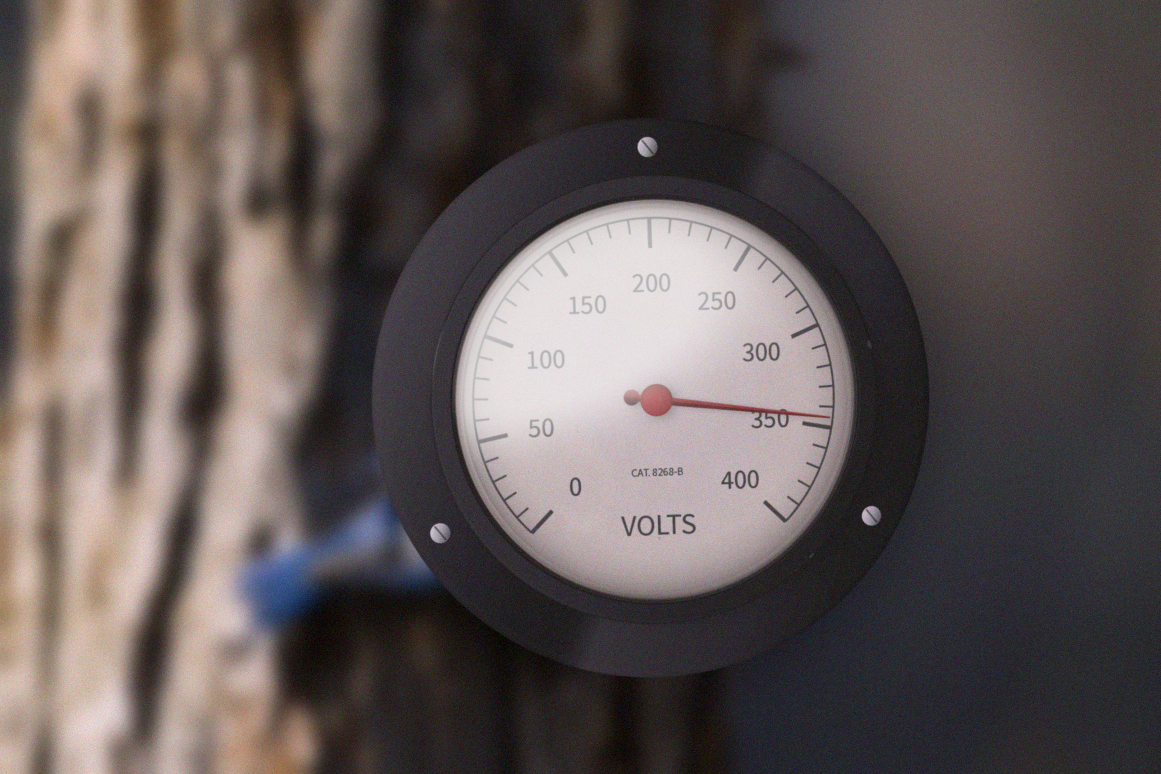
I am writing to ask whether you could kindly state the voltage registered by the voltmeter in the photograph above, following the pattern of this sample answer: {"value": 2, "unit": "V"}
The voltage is {"value": 345, "unit": "V"}
